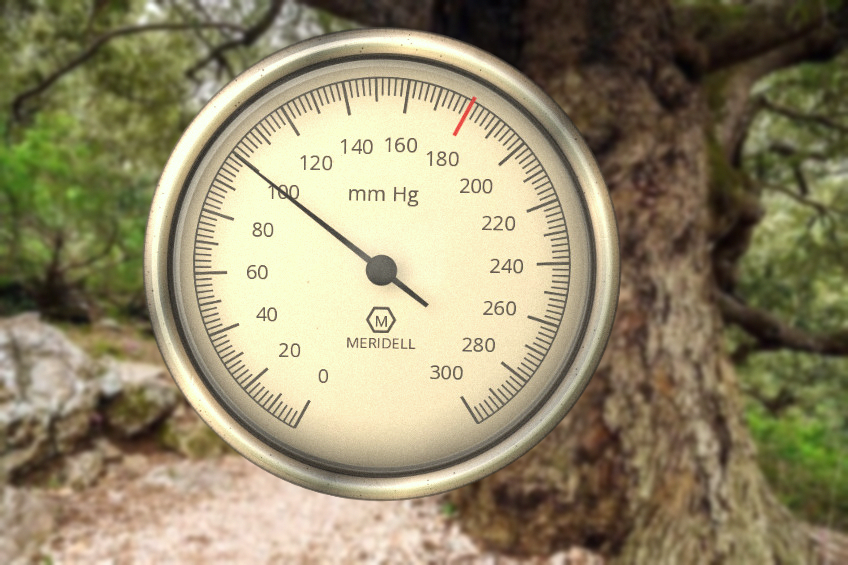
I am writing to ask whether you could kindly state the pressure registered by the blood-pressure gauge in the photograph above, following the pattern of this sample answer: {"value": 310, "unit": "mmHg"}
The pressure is {"value": 100, "unit": "mmHg"}
